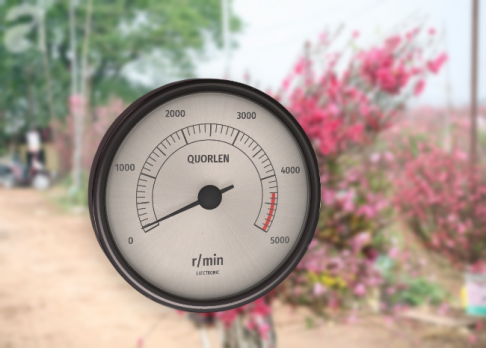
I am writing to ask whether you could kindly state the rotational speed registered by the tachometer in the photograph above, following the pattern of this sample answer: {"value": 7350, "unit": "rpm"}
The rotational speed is {"value": 100, "unit": "rpm"}
